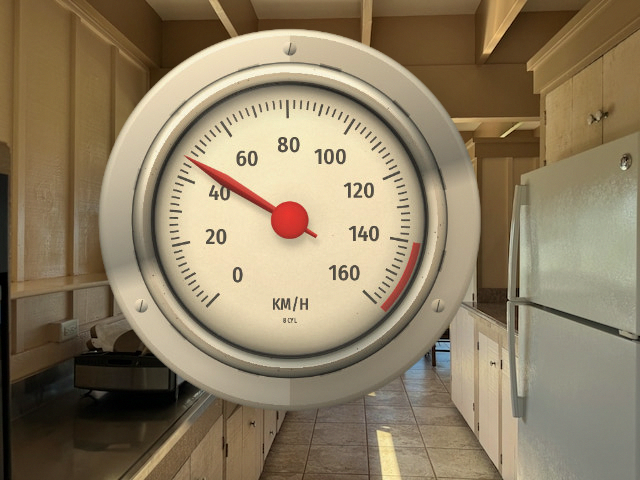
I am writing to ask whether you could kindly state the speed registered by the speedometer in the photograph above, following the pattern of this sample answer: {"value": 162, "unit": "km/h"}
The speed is {"value": 46, "unit": "km/h"}
